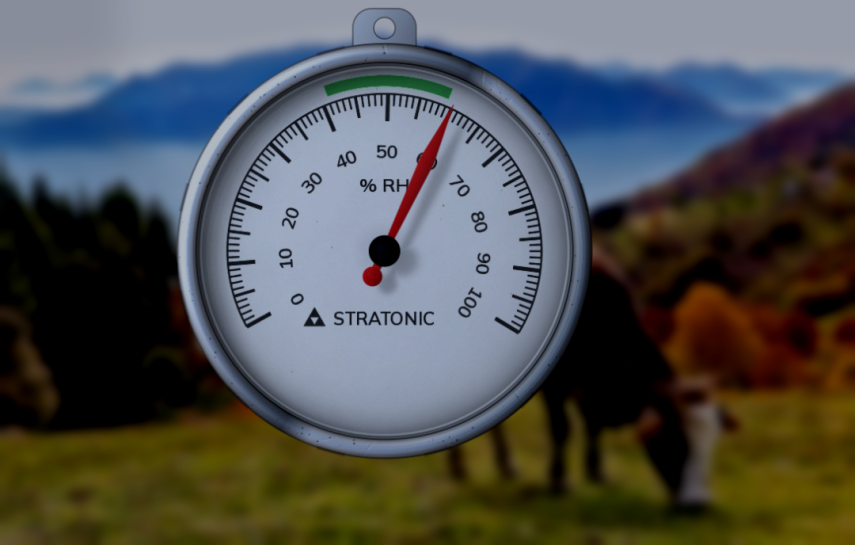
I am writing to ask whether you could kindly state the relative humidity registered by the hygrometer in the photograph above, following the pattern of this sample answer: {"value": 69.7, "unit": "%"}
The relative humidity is {"value": 60, "unit": "%"}
